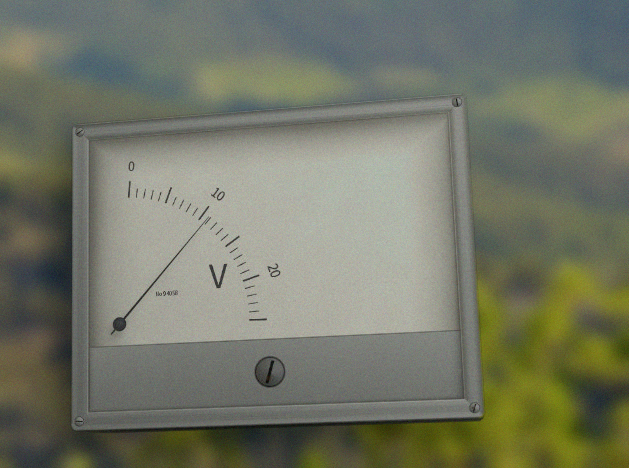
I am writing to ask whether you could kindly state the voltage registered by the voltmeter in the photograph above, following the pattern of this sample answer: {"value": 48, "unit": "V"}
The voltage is {"value": 11, "unit": "V"}
